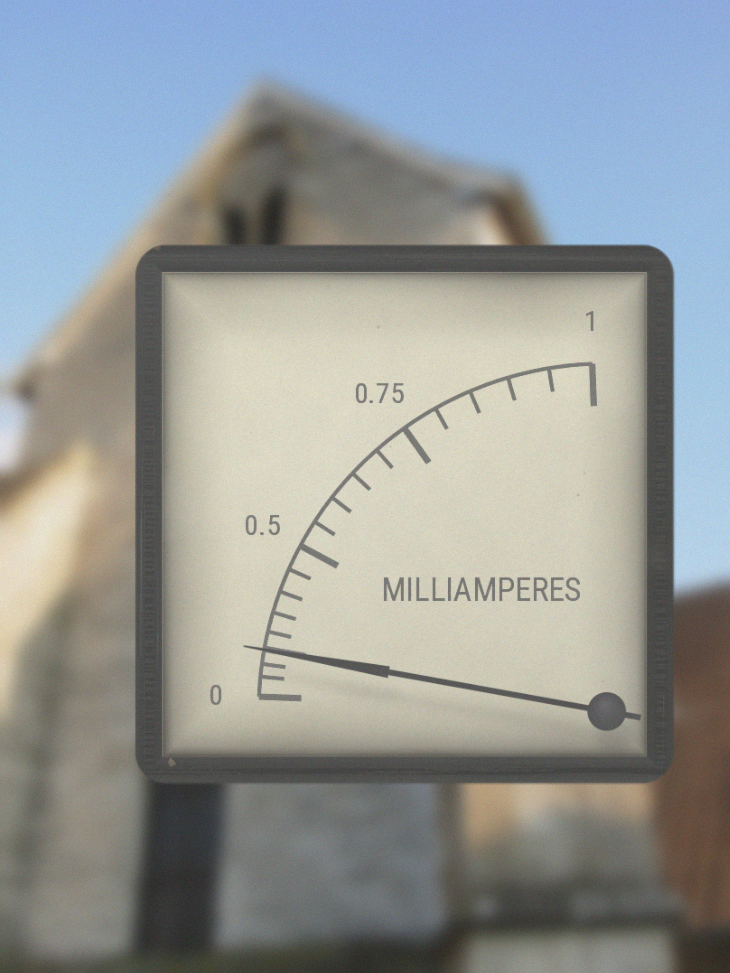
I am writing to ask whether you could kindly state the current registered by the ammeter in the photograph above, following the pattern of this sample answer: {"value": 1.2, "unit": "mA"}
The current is {"value": 0.25, "unit": "mA"}
